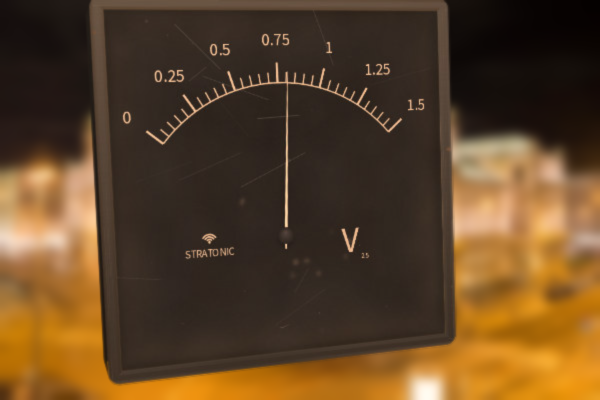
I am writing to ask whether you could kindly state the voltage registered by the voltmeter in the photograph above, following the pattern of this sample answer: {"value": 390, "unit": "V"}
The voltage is {"value": 0.8, "unit": "V"}
